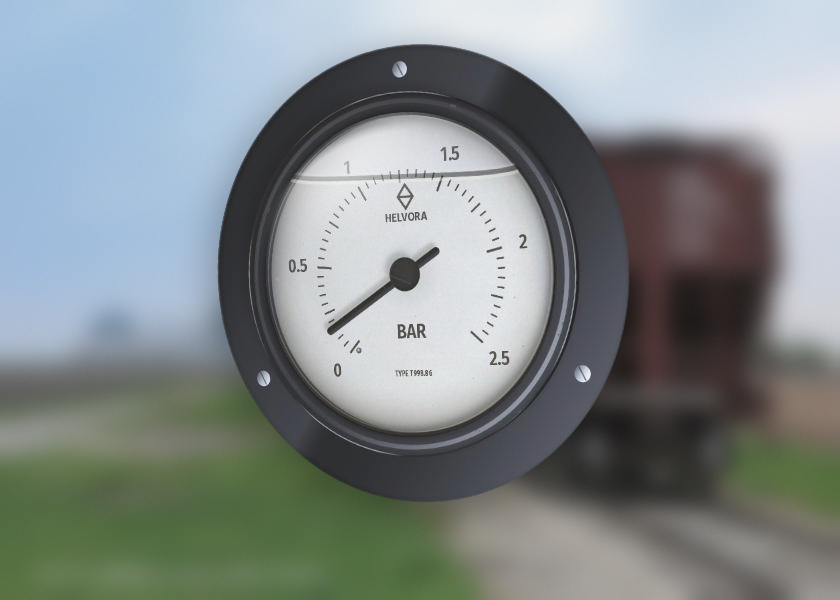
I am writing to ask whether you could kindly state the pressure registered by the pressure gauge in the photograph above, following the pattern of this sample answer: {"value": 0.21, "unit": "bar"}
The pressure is {"value": 0.15, "unit": "bar"}
